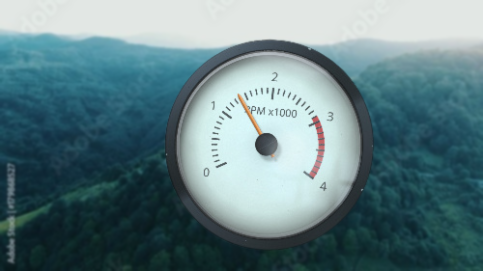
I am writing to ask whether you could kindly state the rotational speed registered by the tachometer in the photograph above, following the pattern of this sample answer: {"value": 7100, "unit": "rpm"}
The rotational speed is {"value": 1400, "unit": "rpm"}
